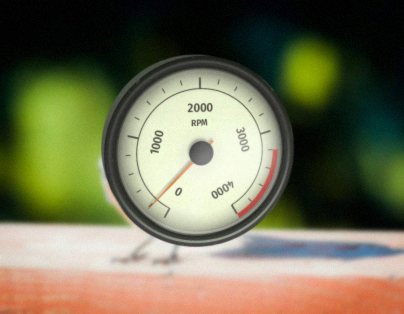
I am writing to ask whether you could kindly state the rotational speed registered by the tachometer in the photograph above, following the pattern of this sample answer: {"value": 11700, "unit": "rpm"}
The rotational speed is {"value": 200, "unit": "rpm"}
